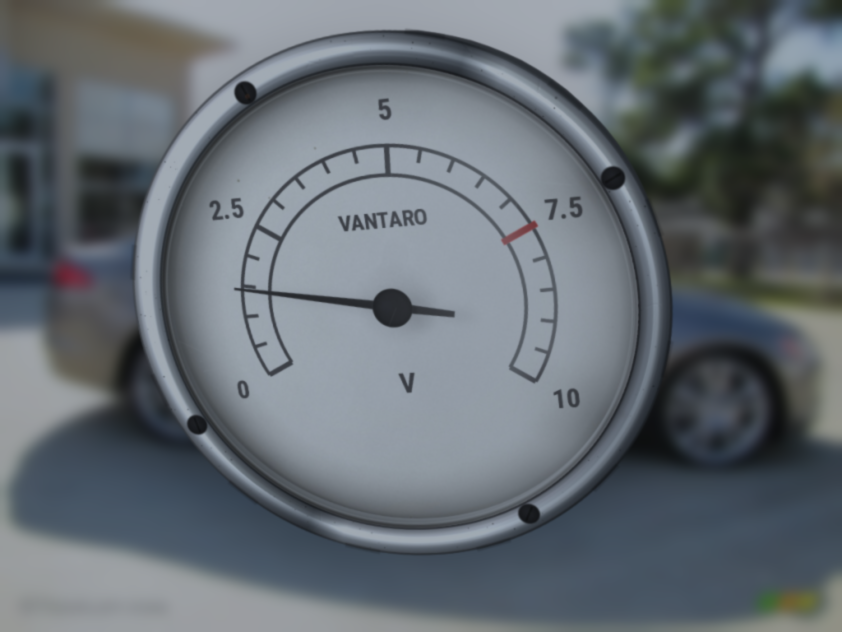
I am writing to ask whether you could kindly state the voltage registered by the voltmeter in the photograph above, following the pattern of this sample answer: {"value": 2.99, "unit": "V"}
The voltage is {"value": 1.5, "unit": "V"}
